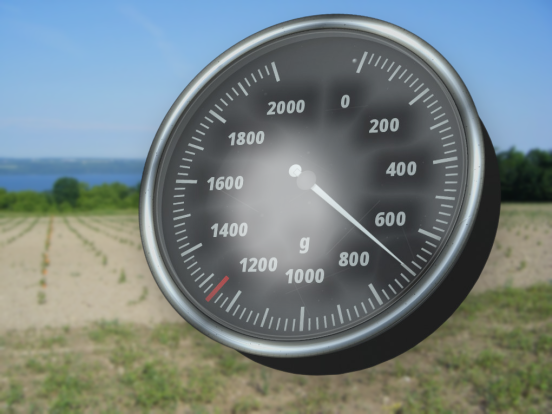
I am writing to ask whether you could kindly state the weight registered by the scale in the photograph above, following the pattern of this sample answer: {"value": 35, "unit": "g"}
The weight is {"value": 700, "unit": "g"}
